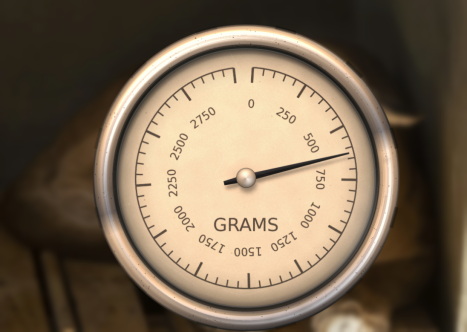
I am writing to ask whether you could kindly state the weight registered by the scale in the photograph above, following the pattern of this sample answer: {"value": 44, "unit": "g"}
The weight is {"value": 625, "unit": "g"}
